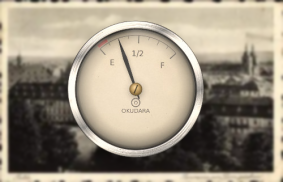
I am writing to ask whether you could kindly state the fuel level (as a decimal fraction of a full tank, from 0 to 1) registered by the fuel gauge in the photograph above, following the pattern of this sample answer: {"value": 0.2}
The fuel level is {"value": 0.25}
